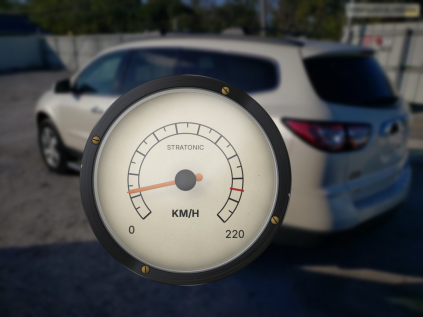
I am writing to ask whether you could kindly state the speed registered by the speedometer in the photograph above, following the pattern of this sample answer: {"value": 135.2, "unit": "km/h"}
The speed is {"value": 25, "unit": "km/h"}
